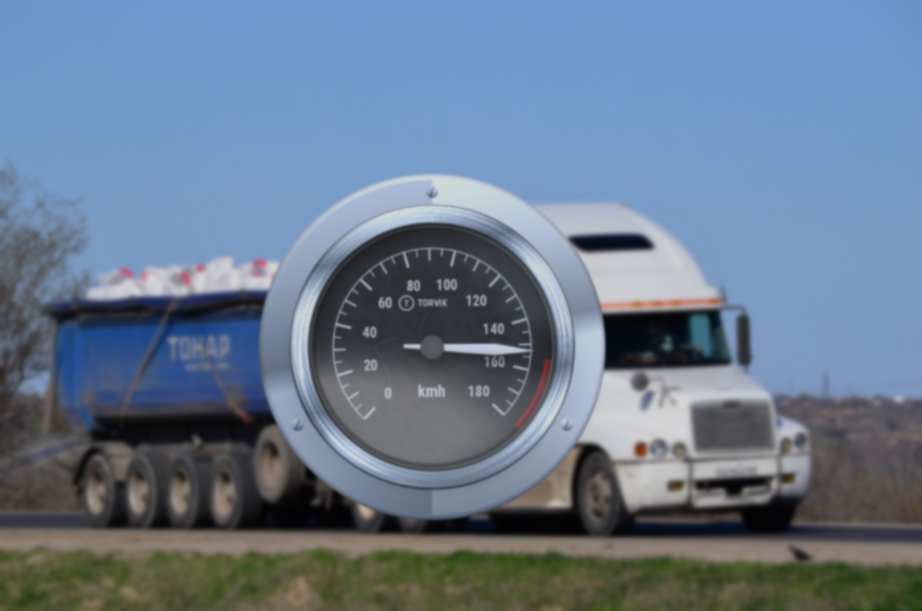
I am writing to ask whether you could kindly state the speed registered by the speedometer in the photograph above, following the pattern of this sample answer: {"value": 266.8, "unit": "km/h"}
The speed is {"value": 152.5, "unit": "km/h"}
